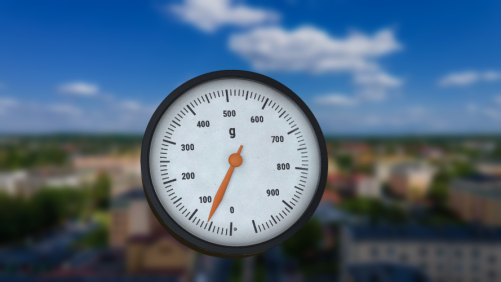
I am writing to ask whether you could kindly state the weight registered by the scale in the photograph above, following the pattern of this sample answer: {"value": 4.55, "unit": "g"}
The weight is {"value": 60, "unit": "g"}
